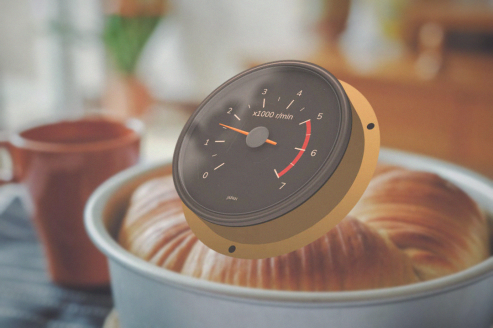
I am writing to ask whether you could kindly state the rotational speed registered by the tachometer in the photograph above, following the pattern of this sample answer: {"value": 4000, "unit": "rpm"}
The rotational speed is {"value": 1500, "unit": "rpm"}
